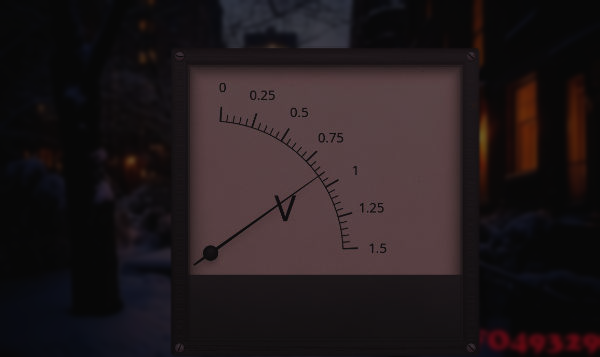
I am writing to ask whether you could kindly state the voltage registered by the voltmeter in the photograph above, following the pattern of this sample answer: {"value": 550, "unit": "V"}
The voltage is {"value": 0.9, "unit": "V"}
